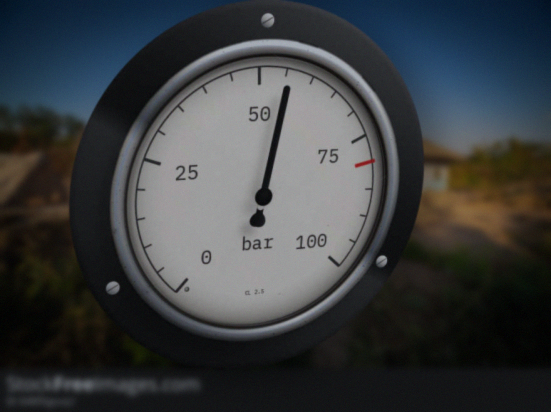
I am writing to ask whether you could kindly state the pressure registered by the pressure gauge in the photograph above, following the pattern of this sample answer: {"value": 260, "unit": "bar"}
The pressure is {"value": 55, "unit": "bar"}
